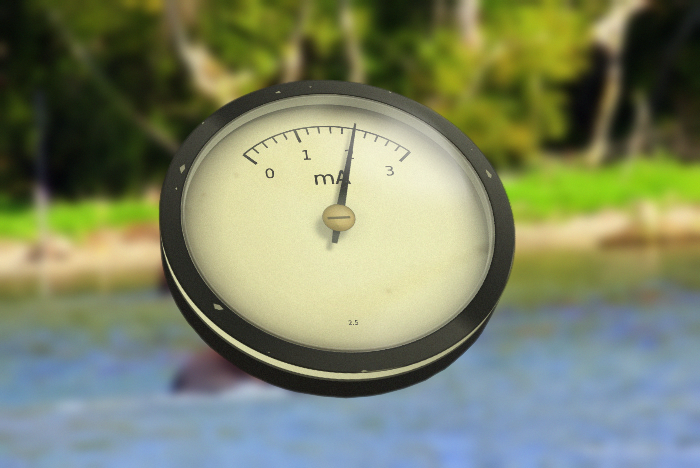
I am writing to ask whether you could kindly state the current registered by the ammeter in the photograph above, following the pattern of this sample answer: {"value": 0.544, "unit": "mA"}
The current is {"value": 2, "unit": "mA"}
